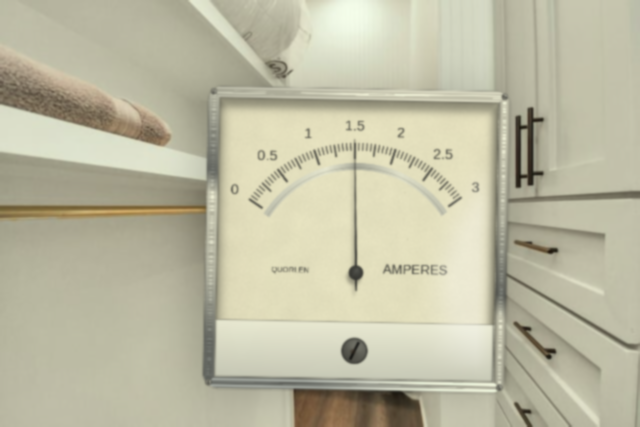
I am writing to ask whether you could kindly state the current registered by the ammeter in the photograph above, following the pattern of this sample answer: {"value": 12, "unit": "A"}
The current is {"value": 1.5, "unit": "A"}
